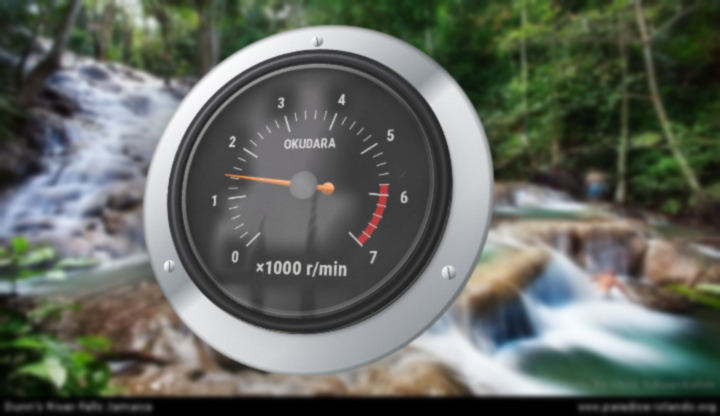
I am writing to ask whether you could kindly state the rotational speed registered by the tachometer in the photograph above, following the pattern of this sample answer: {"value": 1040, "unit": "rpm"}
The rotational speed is {"value": 1400, "unit": "rpm"}
